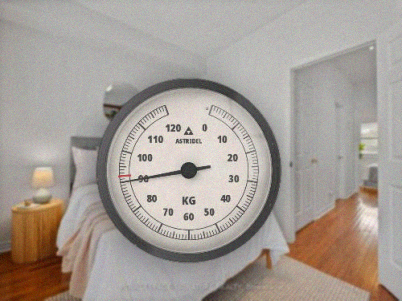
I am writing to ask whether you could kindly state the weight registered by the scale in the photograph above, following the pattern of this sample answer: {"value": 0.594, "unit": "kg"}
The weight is {"value": 90, "unit": "kg"}
